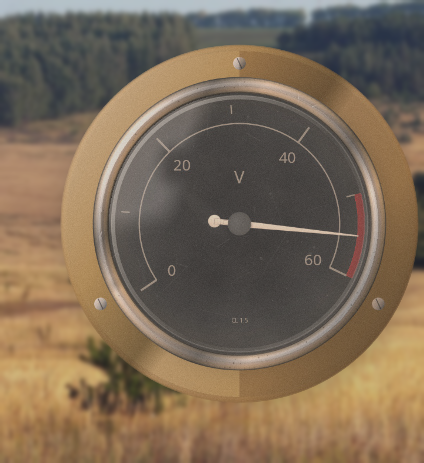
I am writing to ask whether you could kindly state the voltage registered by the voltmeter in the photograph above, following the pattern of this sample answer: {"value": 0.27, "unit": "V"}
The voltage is {"value": 55, "unit": "V"}
